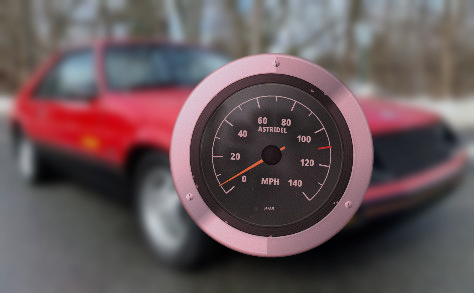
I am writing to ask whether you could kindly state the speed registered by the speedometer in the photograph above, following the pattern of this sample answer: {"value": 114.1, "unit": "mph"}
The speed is {"value": 5, "unit": "mph"}
